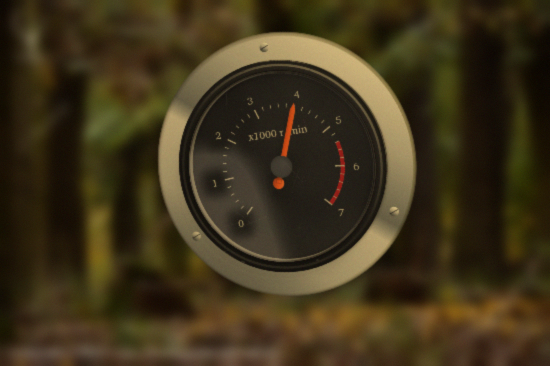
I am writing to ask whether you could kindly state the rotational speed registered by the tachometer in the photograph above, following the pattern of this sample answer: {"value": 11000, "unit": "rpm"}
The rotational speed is {"value": 4000, "unit": "rpm"}
